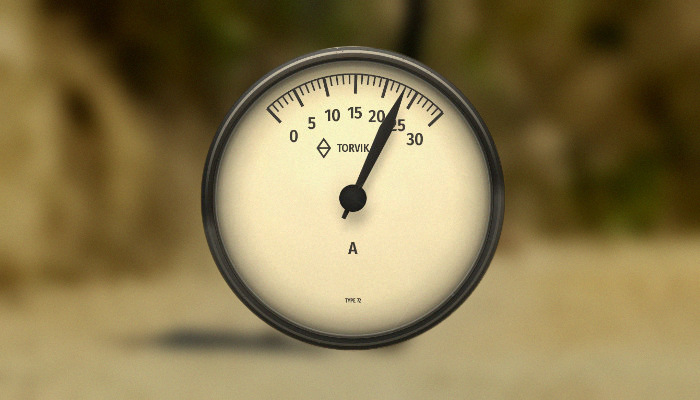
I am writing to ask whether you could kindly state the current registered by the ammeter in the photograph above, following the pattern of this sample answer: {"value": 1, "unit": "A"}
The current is {"value": 23, "unit": "A"}
